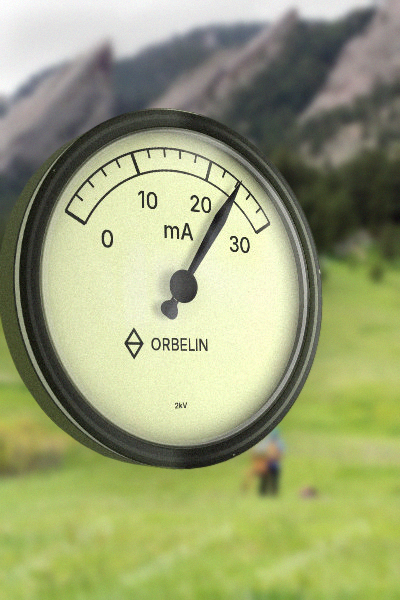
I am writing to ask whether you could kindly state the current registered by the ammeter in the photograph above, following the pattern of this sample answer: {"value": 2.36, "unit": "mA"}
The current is {"value": 24, "unit": "mA"}
